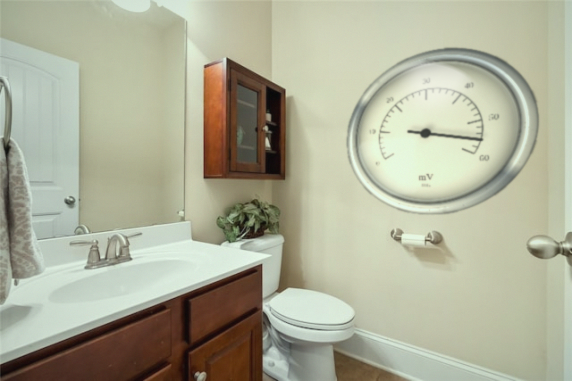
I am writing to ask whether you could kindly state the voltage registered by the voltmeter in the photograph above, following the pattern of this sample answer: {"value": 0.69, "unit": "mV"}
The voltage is {"value": 56, "unit": "mV"}
